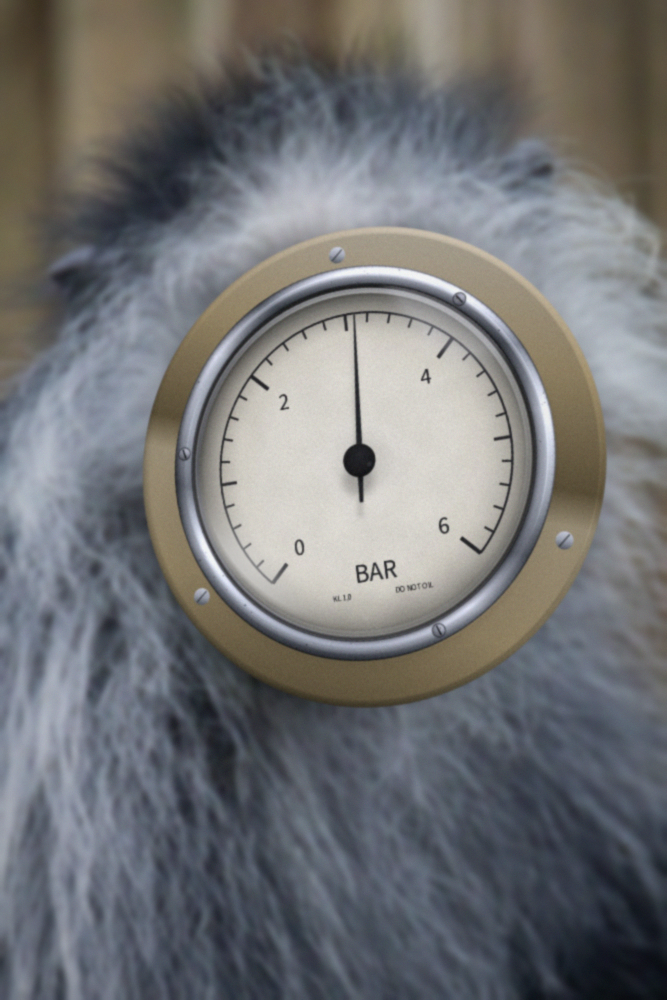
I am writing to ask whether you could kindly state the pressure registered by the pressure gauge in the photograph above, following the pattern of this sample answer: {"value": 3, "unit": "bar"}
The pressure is {"value": 3.1, "unit": "bar"}
